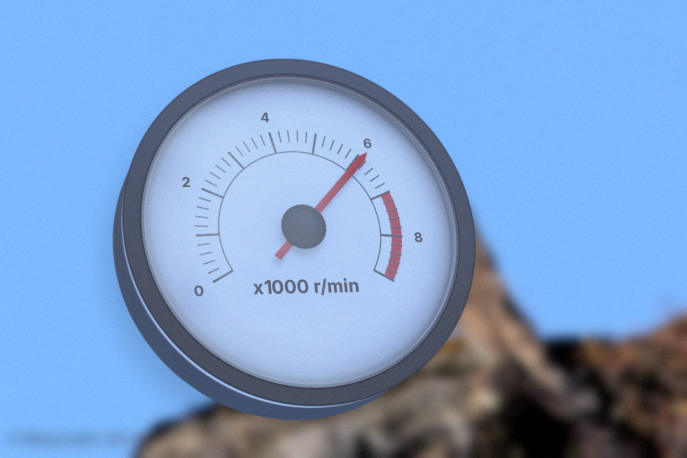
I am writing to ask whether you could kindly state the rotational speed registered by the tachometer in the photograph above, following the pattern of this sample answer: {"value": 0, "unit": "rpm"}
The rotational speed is {"value": 6100, "unit": "rpm"}
